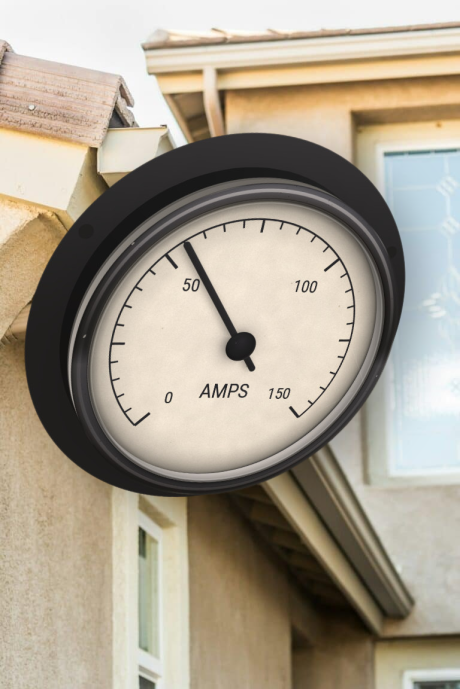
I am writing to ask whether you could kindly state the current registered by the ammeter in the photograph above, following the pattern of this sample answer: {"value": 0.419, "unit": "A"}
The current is {"value": 55, "unit": "A"}
